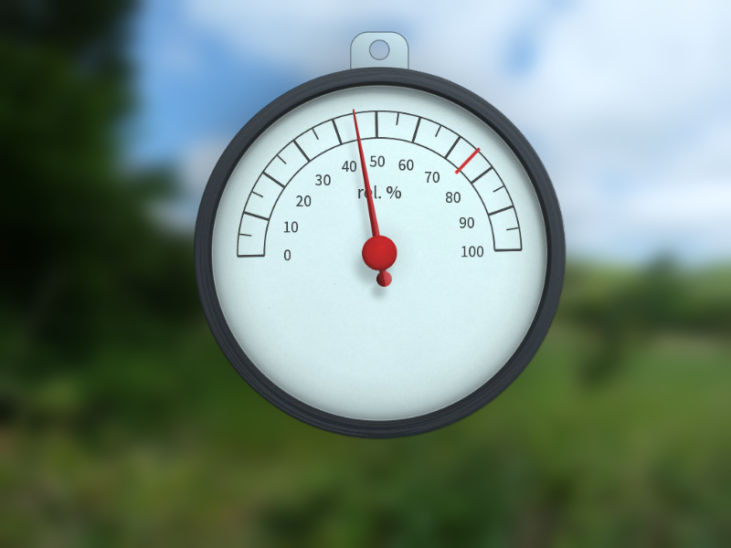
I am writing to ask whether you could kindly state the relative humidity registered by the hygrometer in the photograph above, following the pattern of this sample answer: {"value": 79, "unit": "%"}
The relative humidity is {"value": 45, "unit": "%"}
